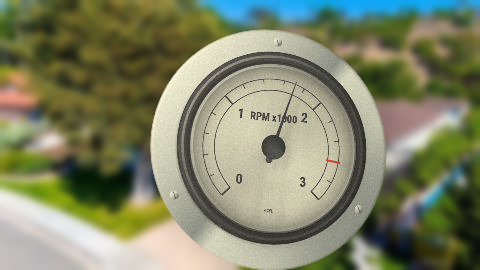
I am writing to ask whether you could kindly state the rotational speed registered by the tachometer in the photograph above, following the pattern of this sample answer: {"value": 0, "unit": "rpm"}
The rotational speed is {"value": 1700, "unit": "rpm"}
